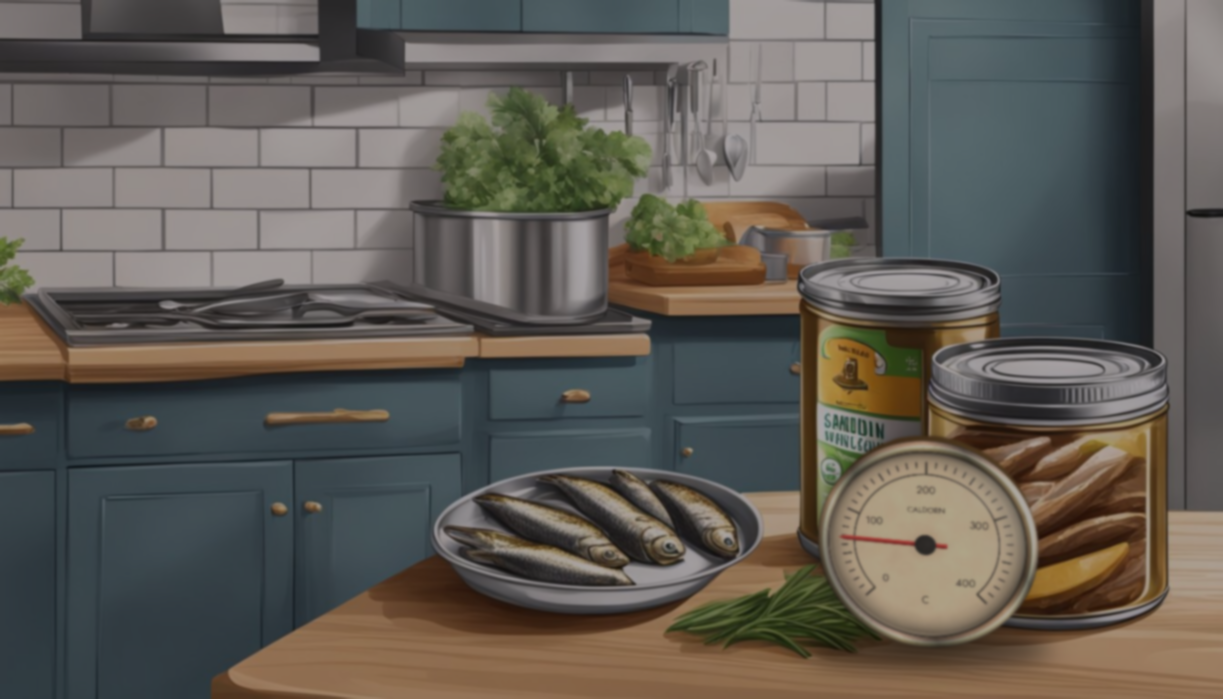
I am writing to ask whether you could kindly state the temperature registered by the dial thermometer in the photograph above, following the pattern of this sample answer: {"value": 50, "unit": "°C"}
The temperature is {"value": 70, "unit": "°C"}
